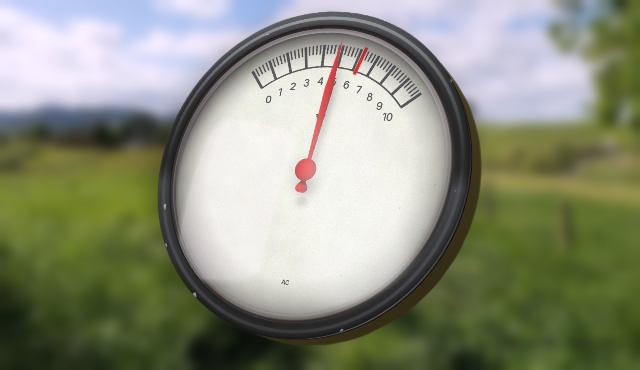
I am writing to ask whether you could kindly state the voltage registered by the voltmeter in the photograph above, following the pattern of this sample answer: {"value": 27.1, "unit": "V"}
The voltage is {"value": 5, "unit": "V"}
